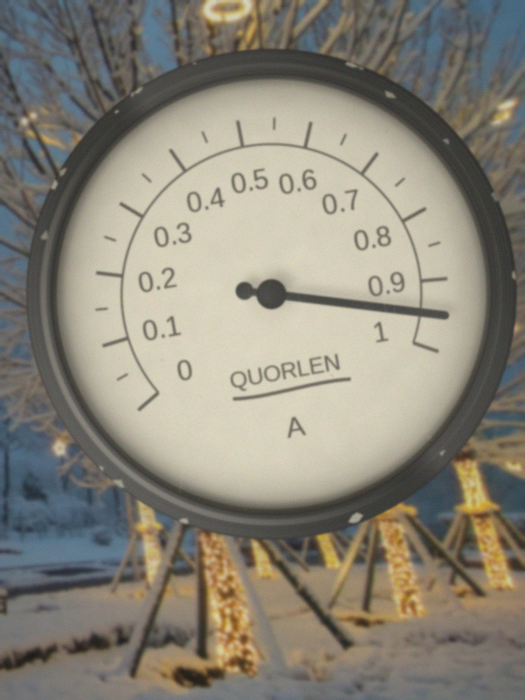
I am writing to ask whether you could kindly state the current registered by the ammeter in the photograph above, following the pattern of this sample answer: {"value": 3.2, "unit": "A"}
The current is {"value": 0.95, "unit": "A"}
